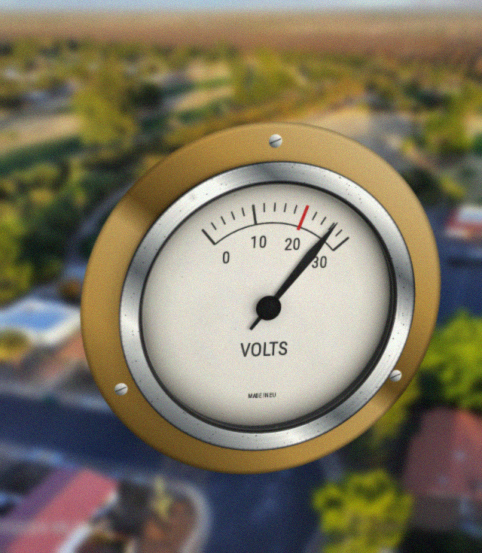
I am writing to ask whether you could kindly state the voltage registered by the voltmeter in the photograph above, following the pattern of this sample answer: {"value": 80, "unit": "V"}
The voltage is {"value": 26, "unit": "V"}
